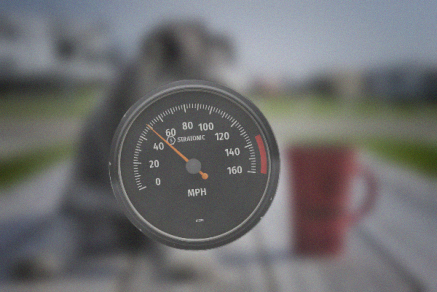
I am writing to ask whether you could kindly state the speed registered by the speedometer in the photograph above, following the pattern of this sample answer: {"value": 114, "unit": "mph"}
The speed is {"value": 50, "unit": "mph"}
